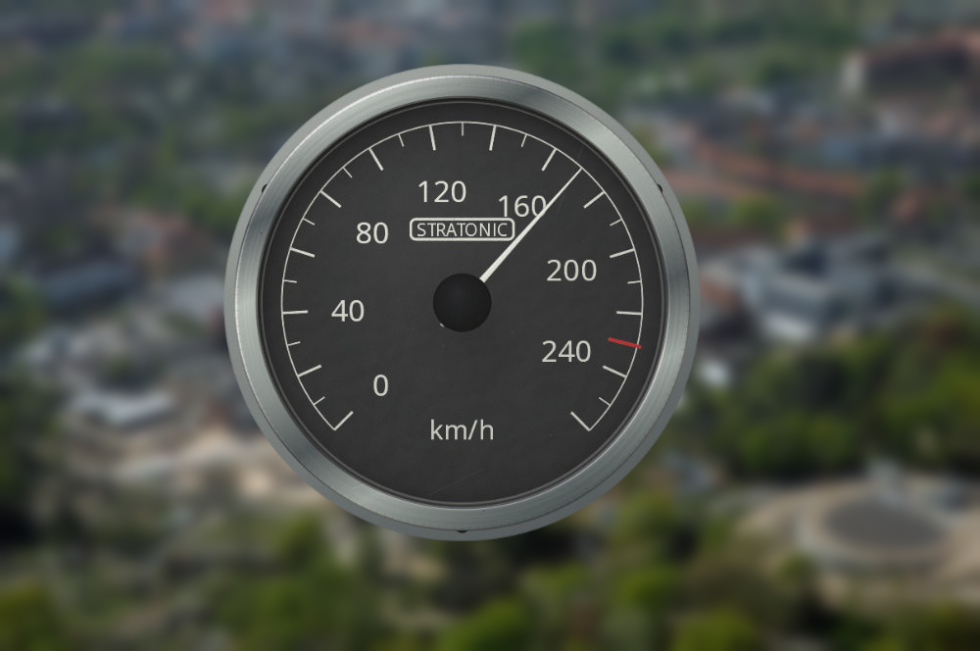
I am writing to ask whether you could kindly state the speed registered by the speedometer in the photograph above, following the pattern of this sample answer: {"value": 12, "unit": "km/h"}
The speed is {"value": 170, "unit": "km/h"}
